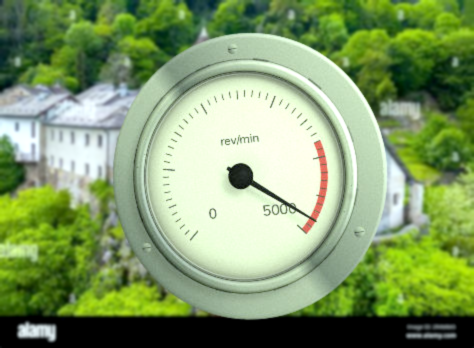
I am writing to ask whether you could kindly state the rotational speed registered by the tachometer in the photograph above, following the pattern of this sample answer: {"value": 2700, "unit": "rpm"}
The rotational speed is {"value": 4800, "unit": "rpm"}
